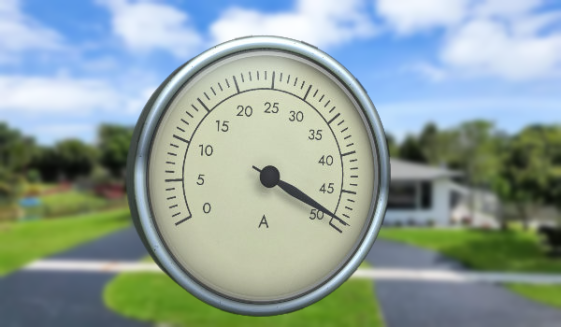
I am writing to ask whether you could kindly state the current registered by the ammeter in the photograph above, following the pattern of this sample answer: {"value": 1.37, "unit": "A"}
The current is {"value": 49, "unit": "A"}
